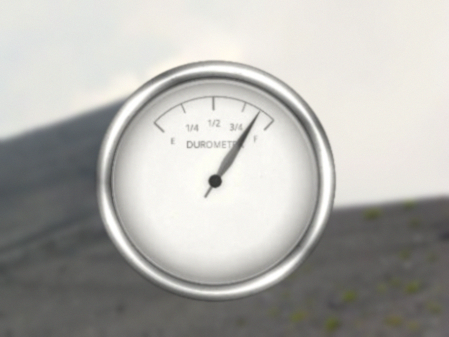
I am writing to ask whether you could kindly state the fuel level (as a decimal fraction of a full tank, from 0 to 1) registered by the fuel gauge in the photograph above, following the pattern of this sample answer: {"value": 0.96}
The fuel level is {"value": 0.875}
